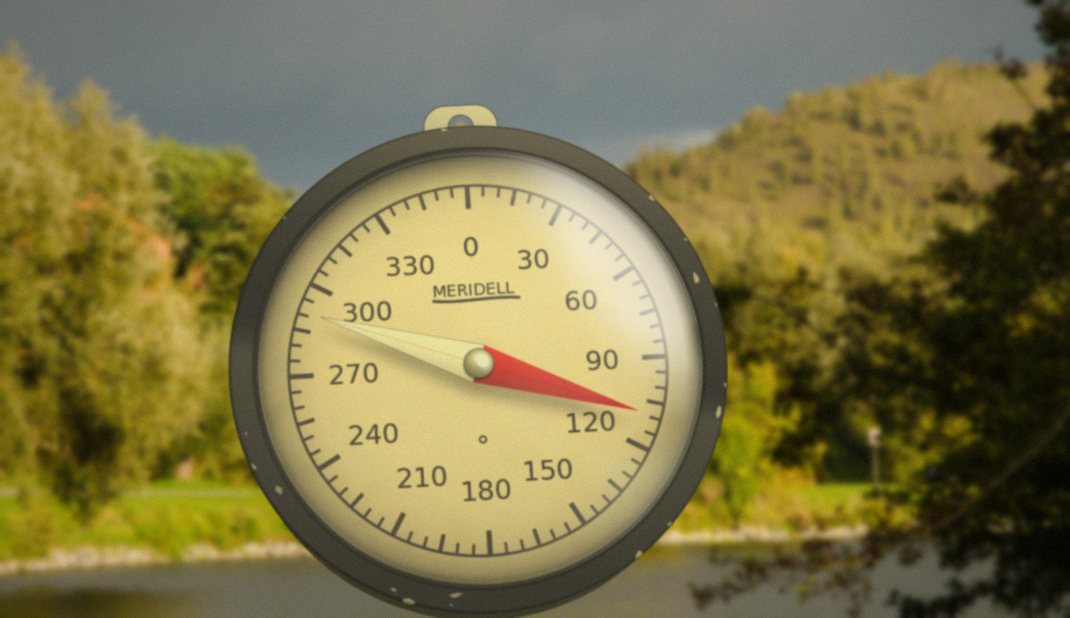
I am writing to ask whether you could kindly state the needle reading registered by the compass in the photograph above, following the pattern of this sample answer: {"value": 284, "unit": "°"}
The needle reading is {"value": 110, "unit": "°"}
